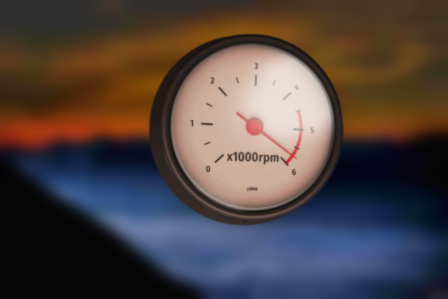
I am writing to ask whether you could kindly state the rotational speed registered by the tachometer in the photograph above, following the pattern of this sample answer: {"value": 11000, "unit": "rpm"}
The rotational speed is {"value": 5750, "unit": "rpm"}
